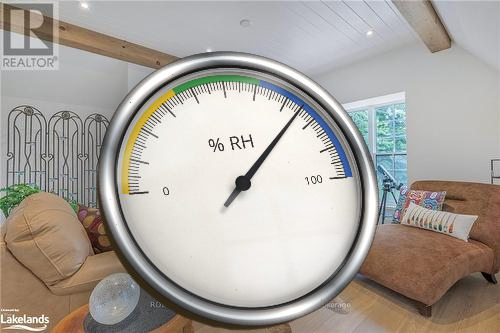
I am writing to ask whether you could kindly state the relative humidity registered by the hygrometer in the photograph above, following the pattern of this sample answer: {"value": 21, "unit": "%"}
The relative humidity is {"value": 75, "unit": "%"}
